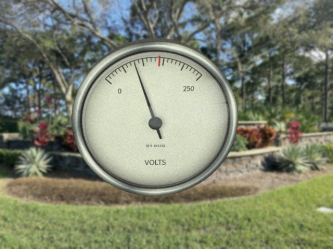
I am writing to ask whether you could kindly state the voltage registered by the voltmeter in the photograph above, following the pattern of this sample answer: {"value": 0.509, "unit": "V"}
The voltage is {"value": 80, "unit": "V"}
